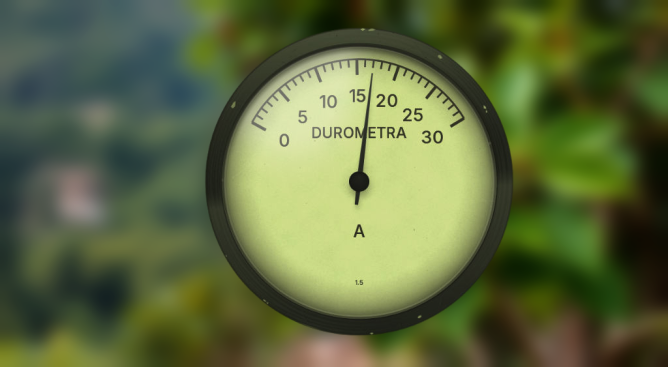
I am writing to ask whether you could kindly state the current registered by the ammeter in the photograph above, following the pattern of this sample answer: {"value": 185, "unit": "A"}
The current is {"value": 17, "unit": "A"}
